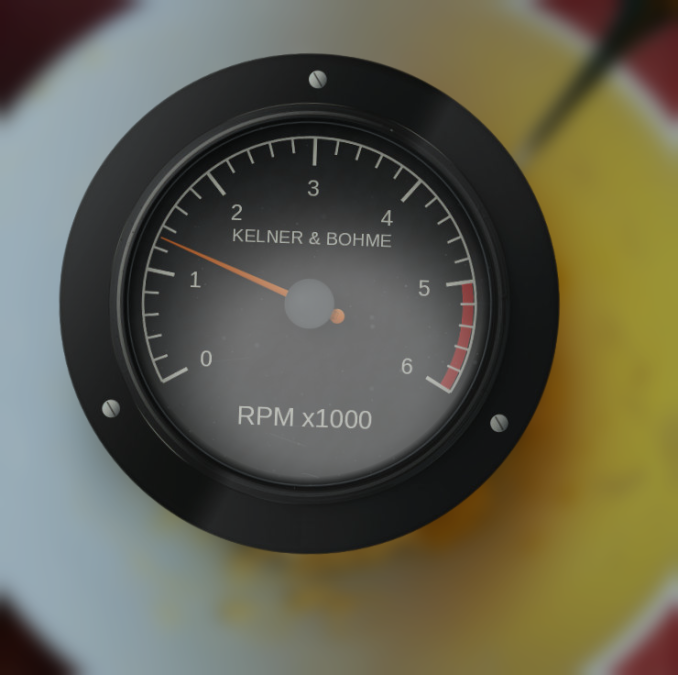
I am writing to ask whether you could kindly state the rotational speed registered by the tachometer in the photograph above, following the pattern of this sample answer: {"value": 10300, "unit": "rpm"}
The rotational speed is {"value": 1300, "unit": "rpm"}
